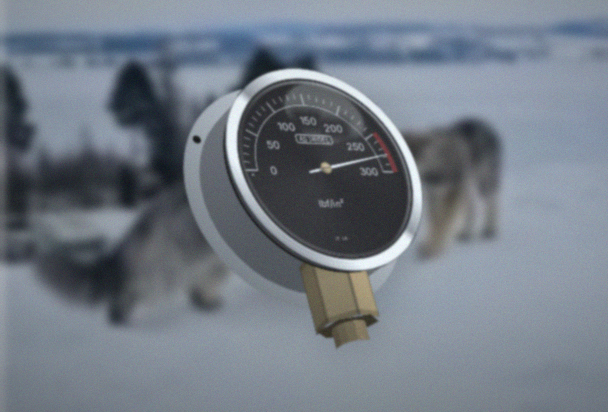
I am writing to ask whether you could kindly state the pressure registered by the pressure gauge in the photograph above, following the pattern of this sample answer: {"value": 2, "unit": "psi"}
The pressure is {"value": 280, "unit": "psi"}
